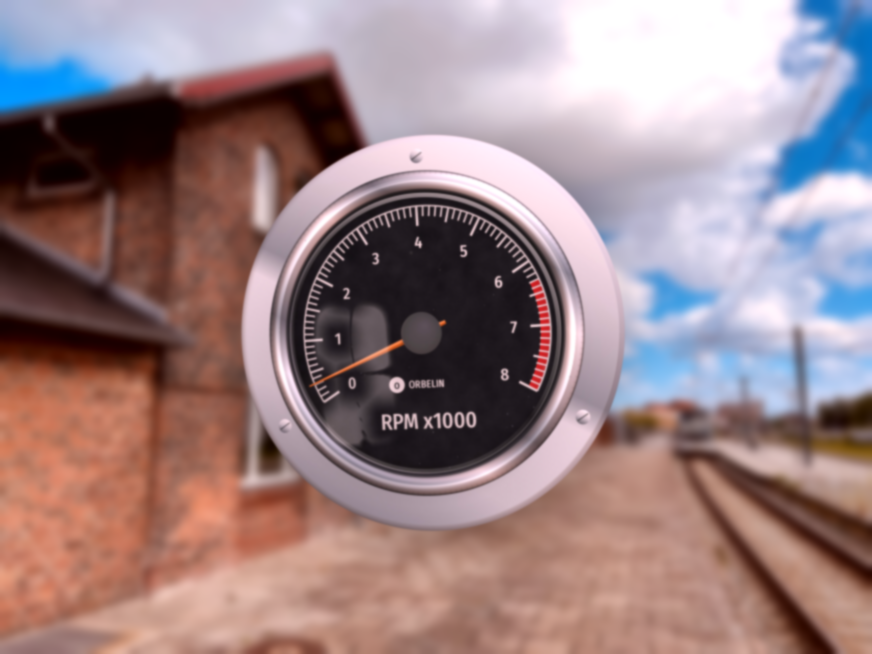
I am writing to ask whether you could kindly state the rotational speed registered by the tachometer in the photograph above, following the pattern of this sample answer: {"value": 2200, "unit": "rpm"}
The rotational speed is {"value": 300, "unit": "rpm"}
